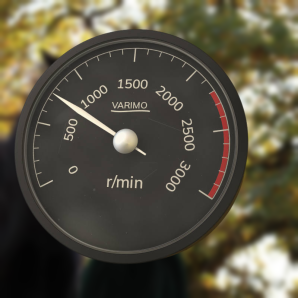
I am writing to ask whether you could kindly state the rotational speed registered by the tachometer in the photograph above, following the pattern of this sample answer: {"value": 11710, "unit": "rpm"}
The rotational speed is {"value": 750, "unit": "rpm"}
